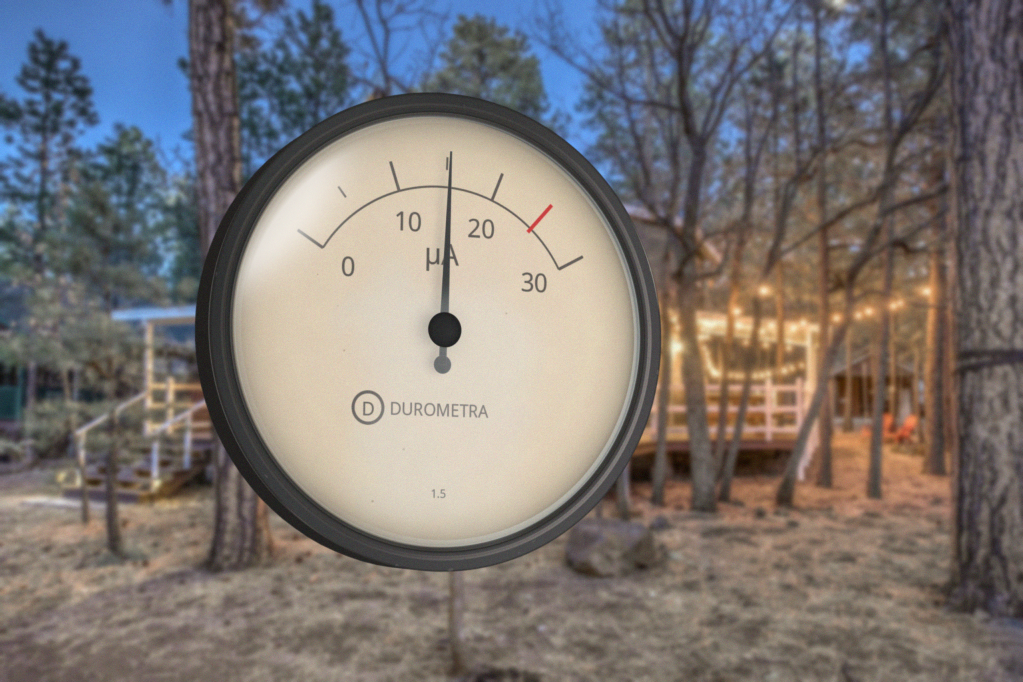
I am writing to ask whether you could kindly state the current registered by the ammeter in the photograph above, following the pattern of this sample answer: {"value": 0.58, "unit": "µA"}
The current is {"value": 15, "unit": "µA"}
